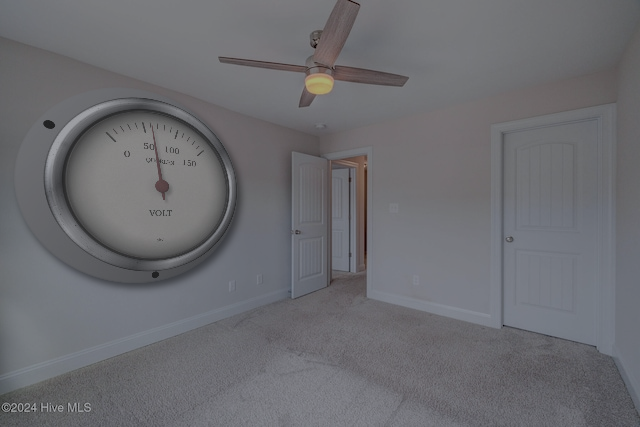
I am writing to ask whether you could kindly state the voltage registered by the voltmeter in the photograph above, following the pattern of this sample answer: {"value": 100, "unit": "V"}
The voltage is {"value": 60, "unit": "V"}
